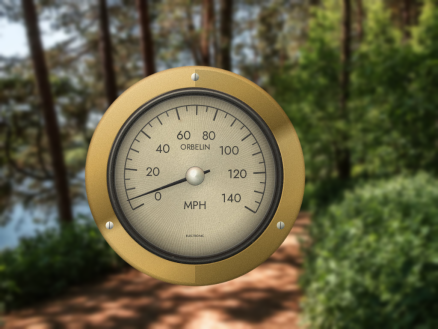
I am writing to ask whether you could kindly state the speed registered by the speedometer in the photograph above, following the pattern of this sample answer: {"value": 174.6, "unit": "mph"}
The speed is {"value": 5, "unit": "mph"}
